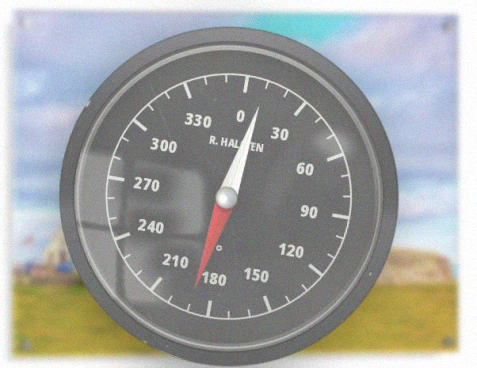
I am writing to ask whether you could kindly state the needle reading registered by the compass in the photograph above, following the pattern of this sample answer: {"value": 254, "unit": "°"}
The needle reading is {"value": 190, "unit": "°"}
